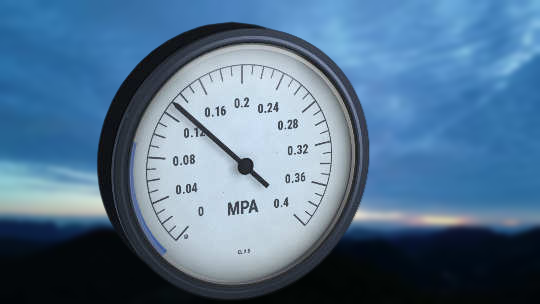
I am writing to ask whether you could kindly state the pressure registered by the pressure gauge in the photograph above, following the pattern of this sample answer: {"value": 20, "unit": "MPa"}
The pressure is {"value": 0.13, "unit": "MPa"}
